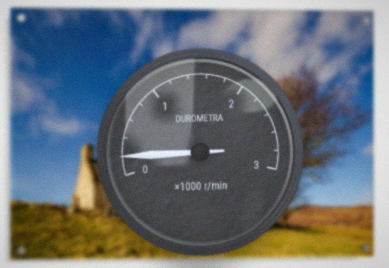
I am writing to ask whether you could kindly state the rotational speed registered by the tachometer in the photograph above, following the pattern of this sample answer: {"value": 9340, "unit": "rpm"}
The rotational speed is {"value": 200, "unit": "rpm"}
